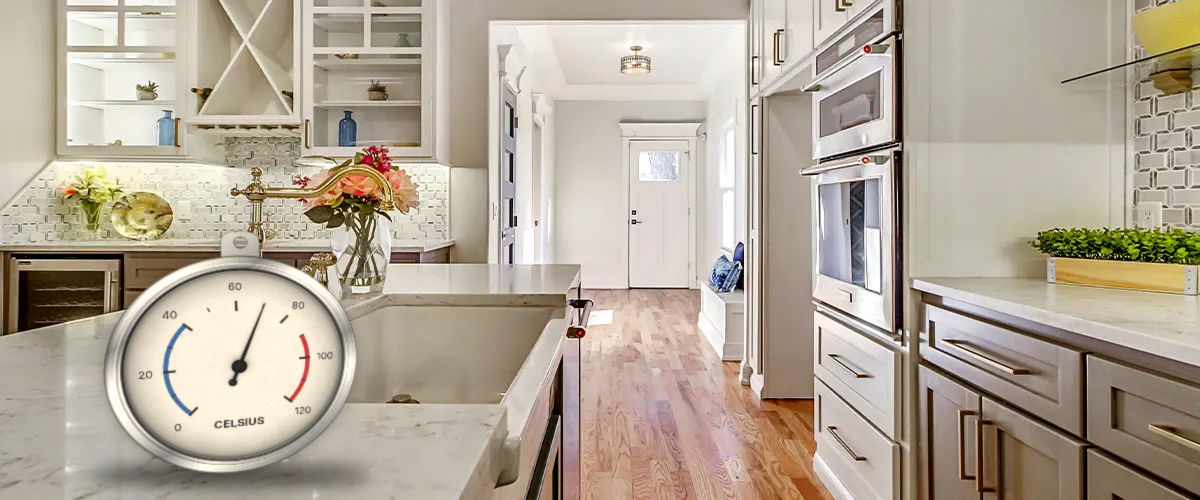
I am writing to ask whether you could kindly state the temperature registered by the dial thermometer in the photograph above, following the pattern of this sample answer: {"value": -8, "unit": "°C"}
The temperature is {"value": 70, "unit": "°C"}
